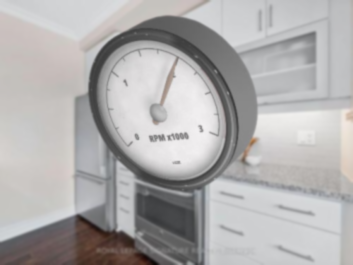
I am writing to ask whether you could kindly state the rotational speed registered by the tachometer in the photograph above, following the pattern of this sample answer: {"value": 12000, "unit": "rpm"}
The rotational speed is {"value": 2000, "unit": "rpm"}
